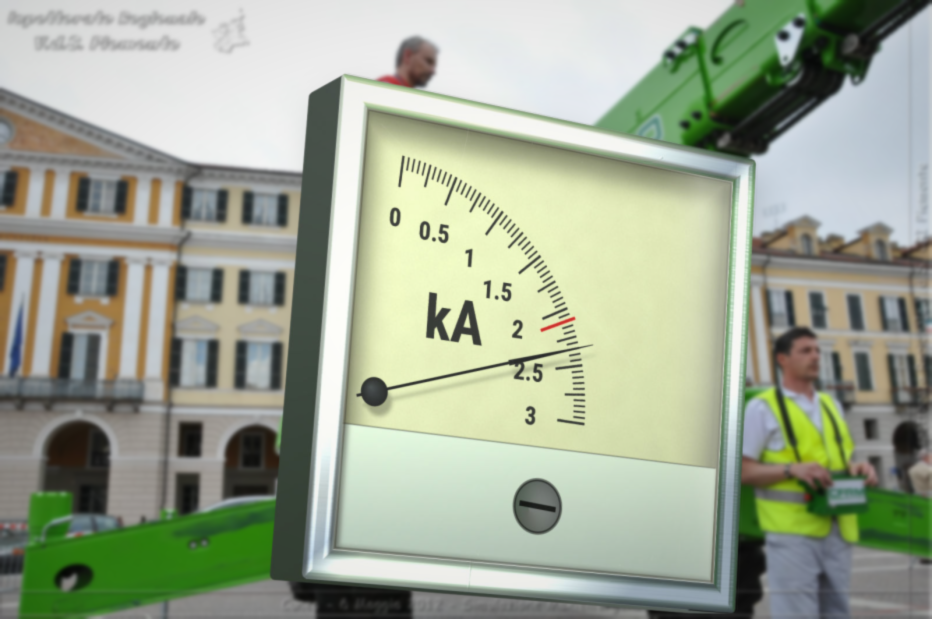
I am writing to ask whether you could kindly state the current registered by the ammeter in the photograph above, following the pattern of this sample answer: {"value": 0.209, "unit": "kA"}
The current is {"value": 2.35, "unit": "kA"}
